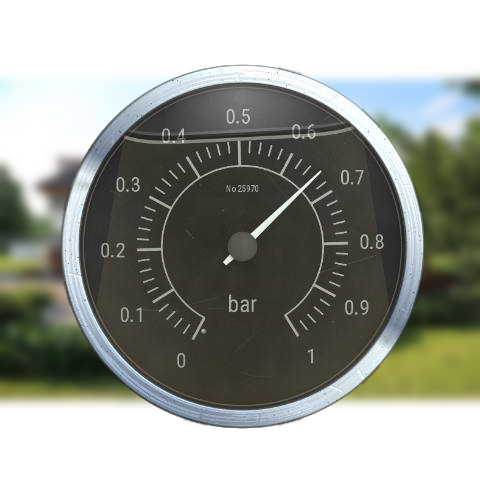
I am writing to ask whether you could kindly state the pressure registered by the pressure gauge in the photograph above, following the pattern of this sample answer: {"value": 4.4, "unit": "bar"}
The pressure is {"value": 0.66, "unit": "bar"}
